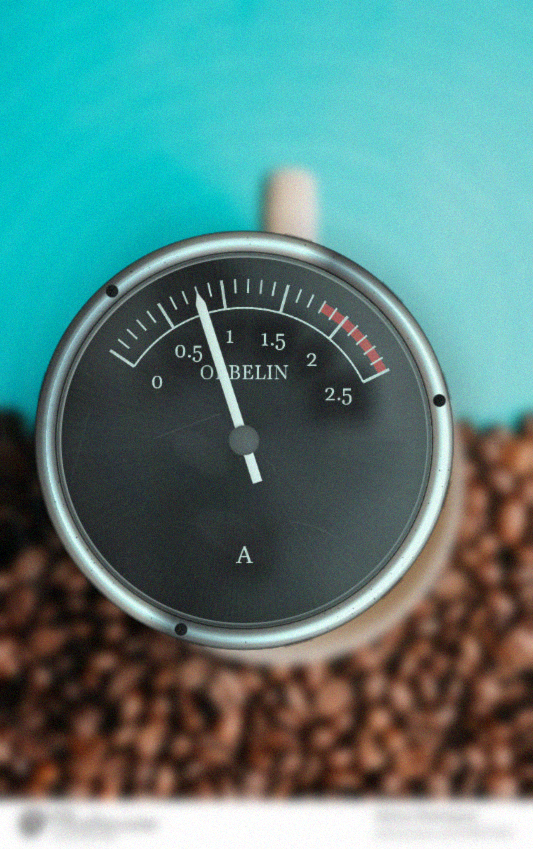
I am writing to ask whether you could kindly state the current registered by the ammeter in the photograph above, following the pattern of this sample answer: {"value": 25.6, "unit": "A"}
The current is {"value": 0.8, "unit": "A"}
